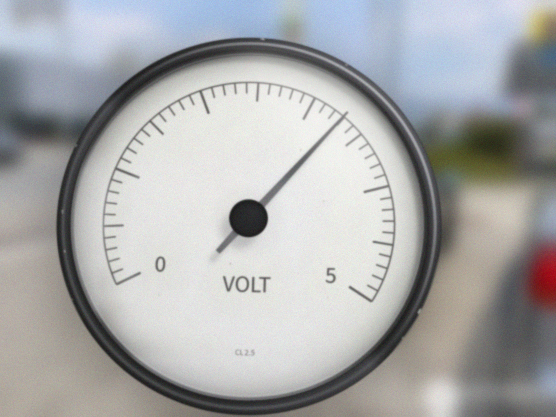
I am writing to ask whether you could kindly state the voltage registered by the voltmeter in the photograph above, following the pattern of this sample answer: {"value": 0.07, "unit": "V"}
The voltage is {"value": 3.3, "unit": "V"}
